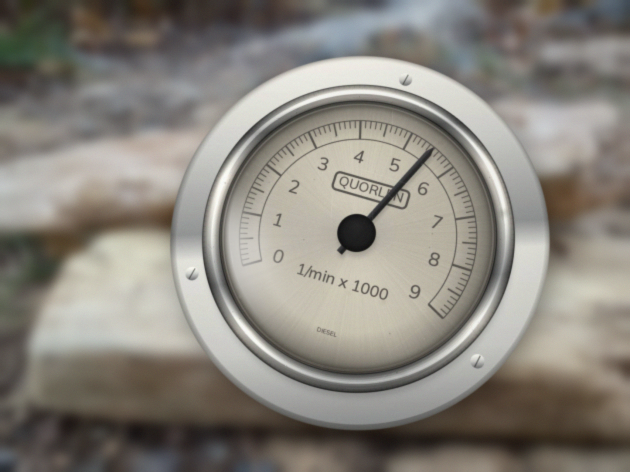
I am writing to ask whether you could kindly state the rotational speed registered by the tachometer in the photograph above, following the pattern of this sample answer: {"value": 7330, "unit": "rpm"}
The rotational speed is {"value": 5500, "unit": "rpm"}
